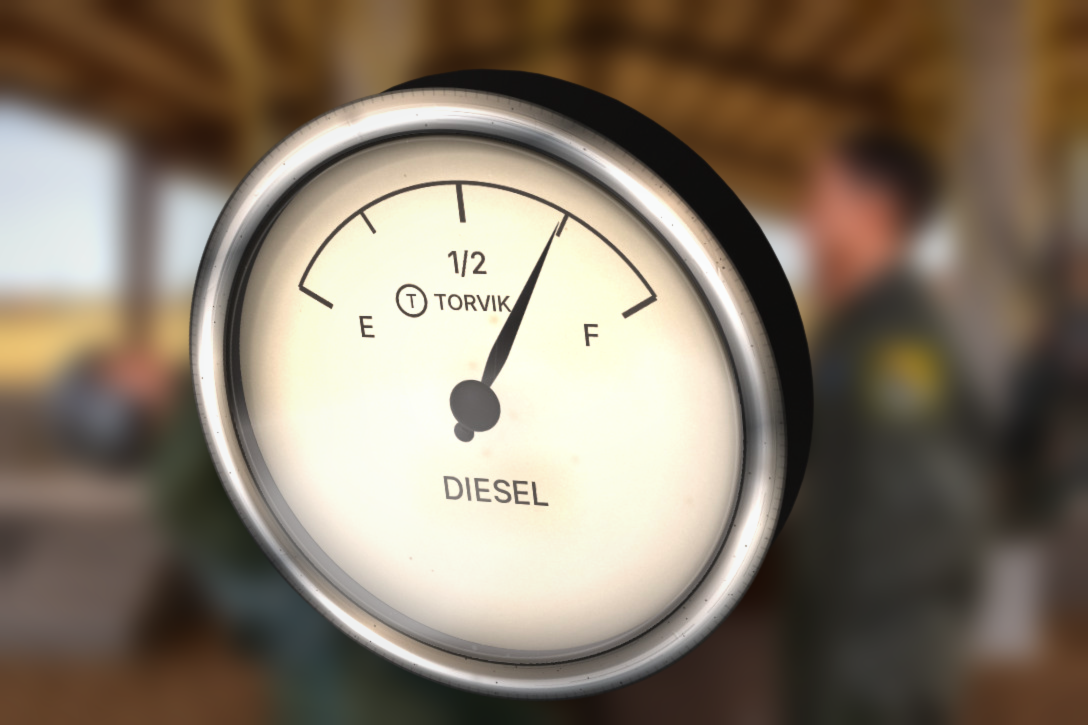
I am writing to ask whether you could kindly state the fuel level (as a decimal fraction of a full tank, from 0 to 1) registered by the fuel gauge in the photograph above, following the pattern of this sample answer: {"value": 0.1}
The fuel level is {"value": 0.75}
